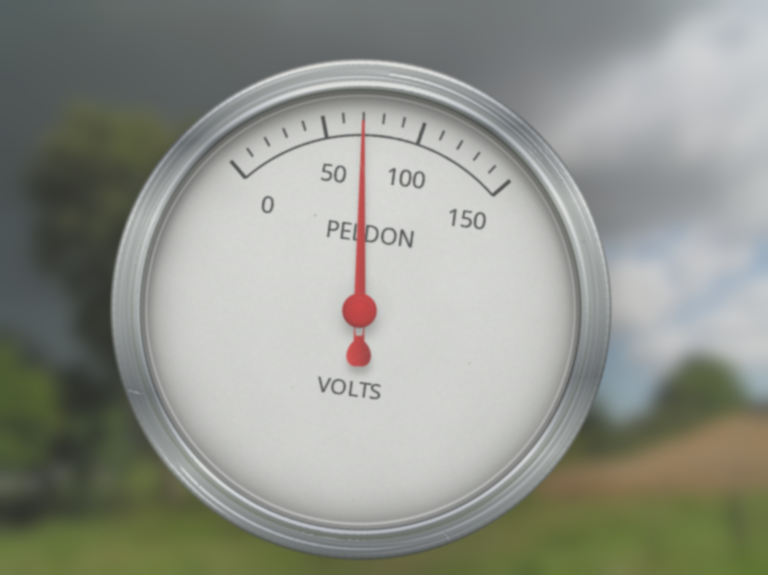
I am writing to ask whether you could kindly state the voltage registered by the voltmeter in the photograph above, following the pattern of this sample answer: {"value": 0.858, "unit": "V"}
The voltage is {"value": 70, "unit": "V"}
